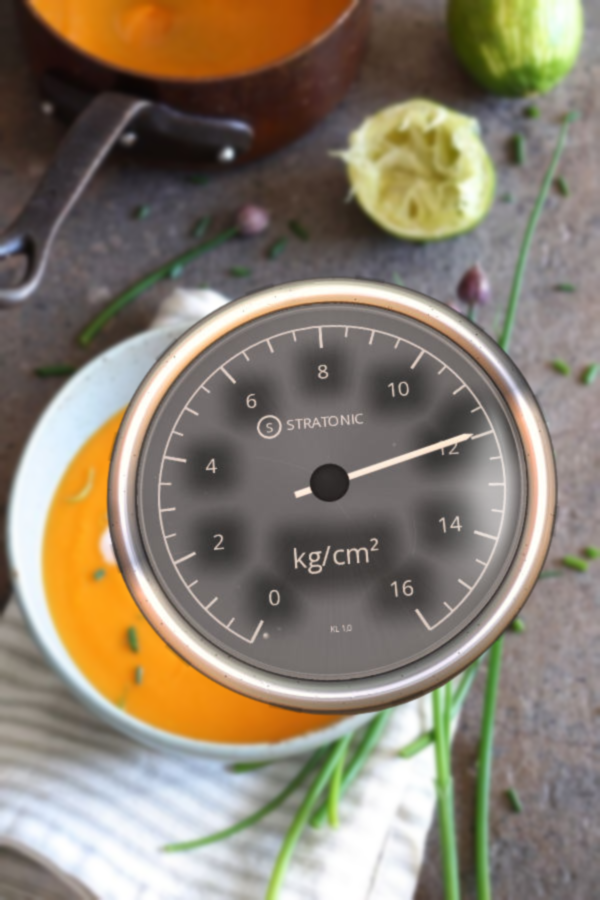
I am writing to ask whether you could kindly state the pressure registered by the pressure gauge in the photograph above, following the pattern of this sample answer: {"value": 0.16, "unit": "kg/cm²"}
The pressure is {"value": 12, "unit": "kg/cm²"}
